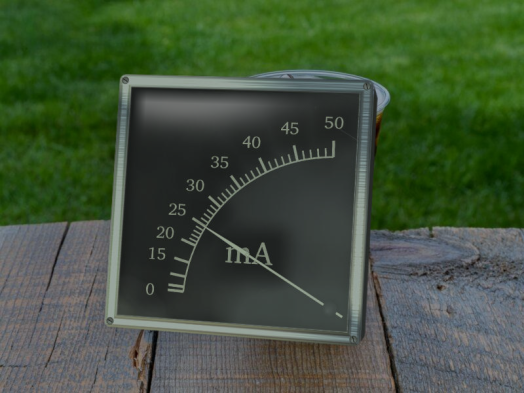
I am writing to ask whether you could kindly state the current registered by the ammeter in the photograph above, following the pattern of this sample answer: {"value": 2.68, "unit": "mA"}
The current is {"value": 25, "unit": "mA"}
